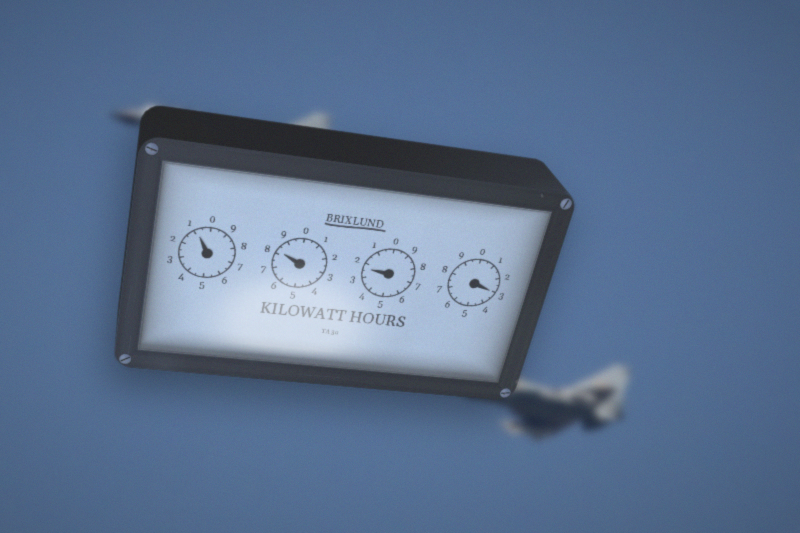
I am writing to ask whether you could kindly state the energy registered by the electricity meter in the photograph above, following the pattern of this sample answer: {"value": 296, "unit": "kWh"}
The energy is {"value": 823, "unit": "kWh"}
